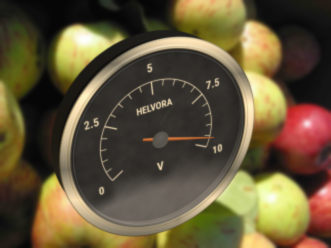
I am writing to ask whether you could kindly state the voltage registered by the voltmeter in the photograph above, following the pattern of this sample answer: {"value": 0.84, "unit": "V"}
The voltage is {"value": 9.5, "unit": "V"}
